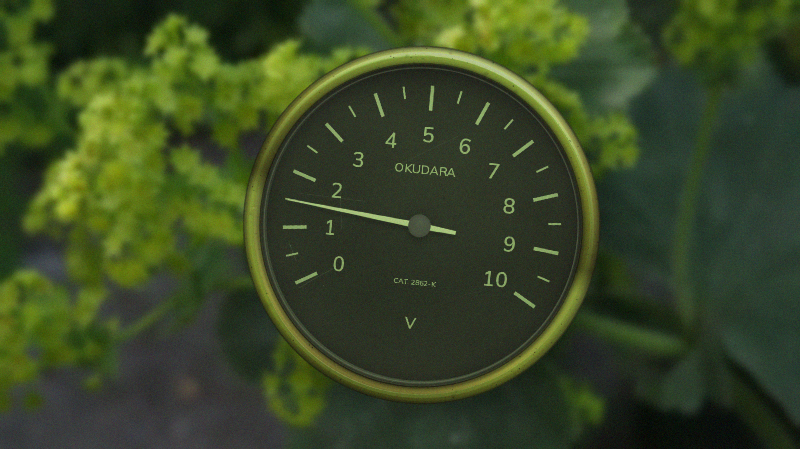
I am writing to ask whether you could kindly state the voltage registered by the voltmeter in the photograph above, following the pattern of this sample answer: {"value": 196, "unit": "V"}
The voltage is {"value": 1.5, "unit": "V"}
